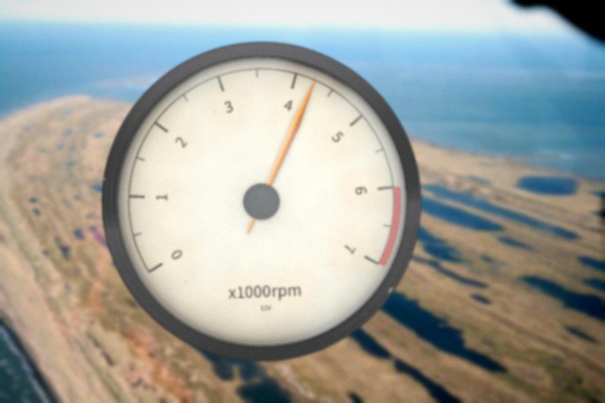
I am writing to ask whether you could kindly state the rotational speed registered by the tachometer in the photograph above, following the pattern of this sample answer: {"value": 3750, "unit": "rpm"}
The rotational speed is {"value": 4250, "unit": "rpm"}
